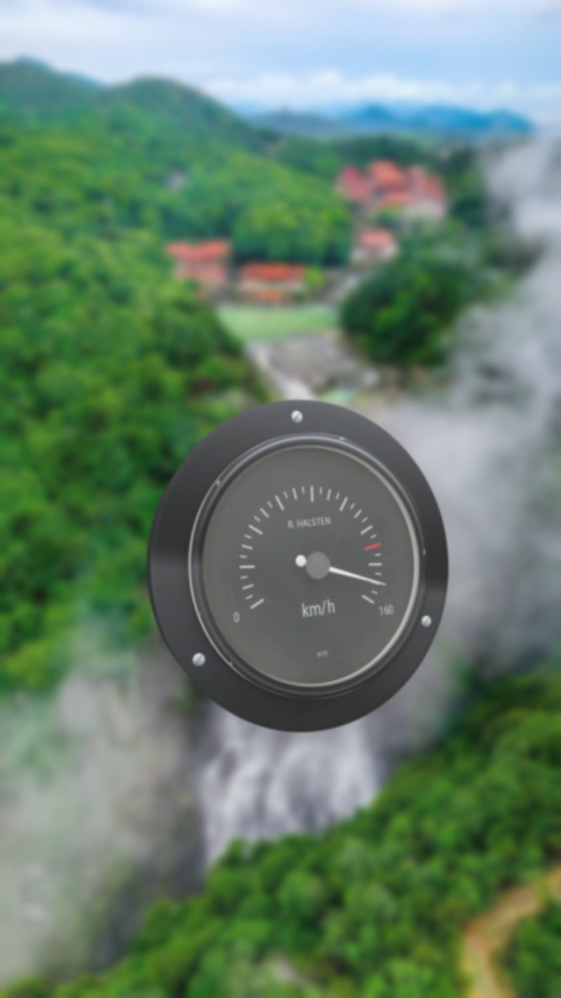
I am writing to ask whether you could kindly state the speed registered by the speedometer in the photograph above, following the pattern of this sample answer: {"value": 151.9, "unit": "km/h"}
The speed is {"value": 150, "unit": "km/h"}
